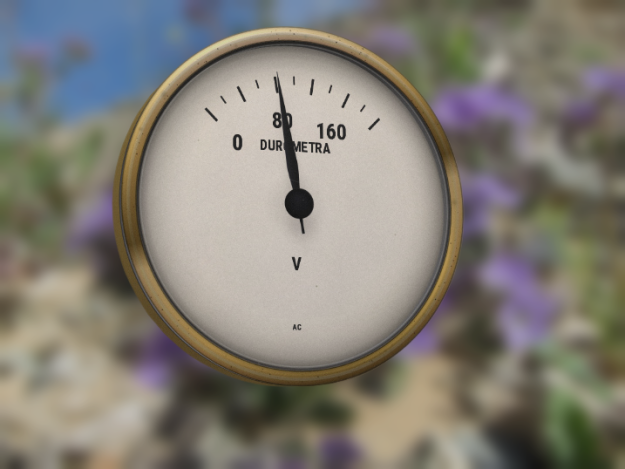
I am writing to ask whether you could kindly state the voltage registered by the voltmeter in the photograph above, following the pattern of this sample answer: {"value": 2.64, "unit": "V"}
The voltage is {"value": 80, "unit": "V"}
